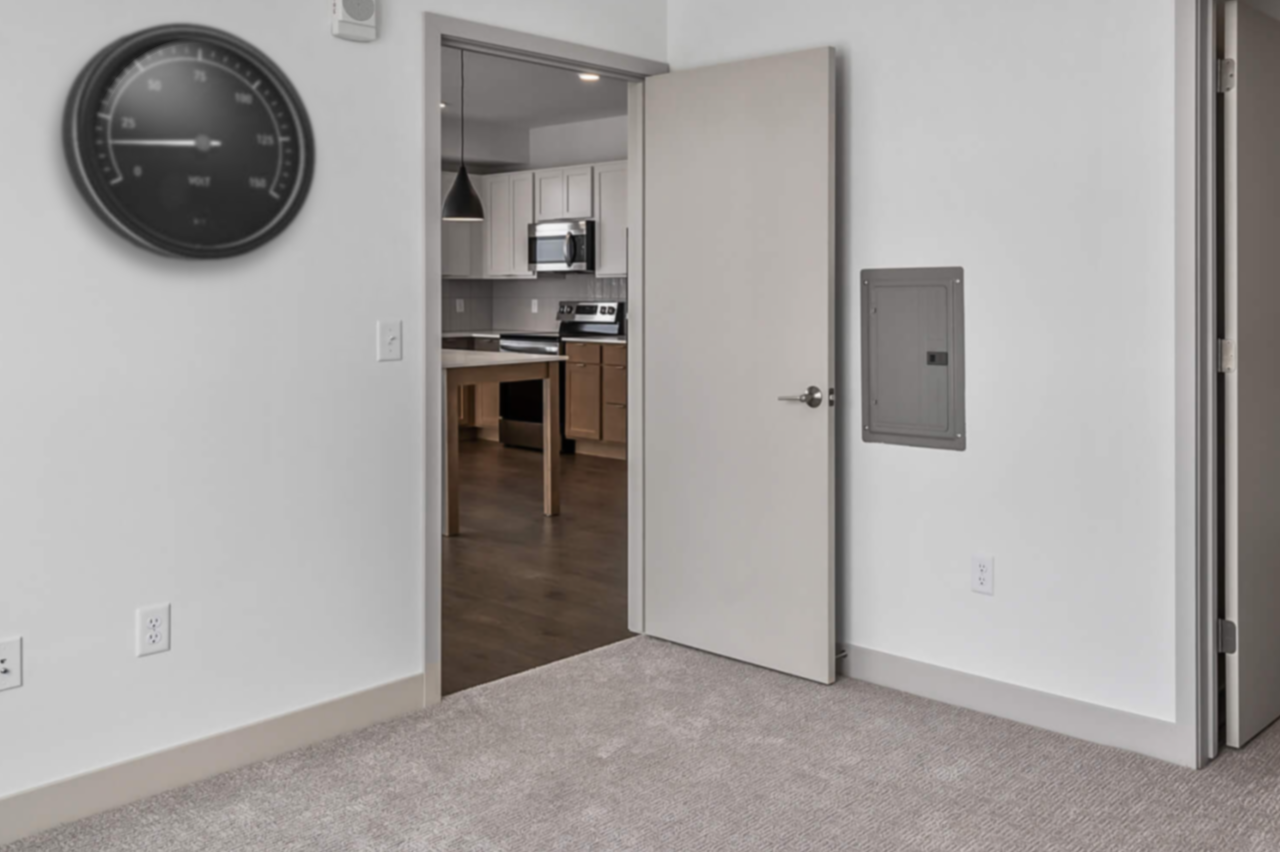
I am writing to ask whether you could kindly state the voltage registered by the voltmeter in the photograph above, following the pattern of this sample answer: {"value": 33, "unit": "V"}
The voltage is {"value": 15, "unit": "V"}
